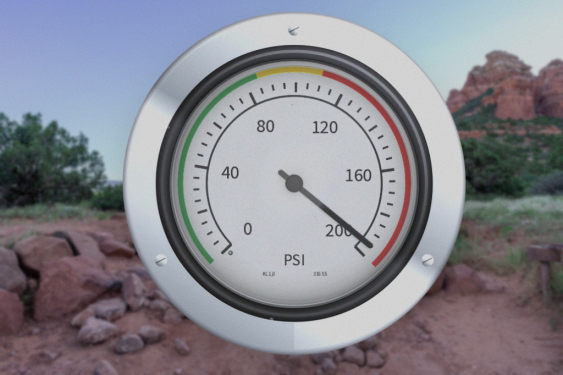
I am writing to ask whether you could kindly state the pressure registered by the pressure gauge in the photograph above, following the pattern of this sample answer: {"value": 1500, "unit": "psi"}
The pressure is {"value": 195, "unit": "psi"}
